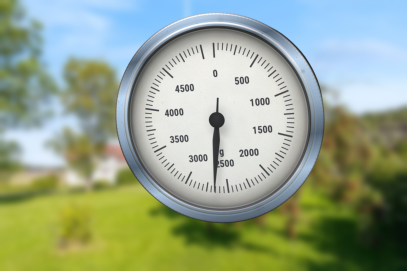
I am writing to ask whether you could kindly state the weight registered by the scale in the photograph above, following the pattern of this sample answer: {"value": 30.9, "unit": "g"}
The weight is {"value": 2650, "unit": "g"}
